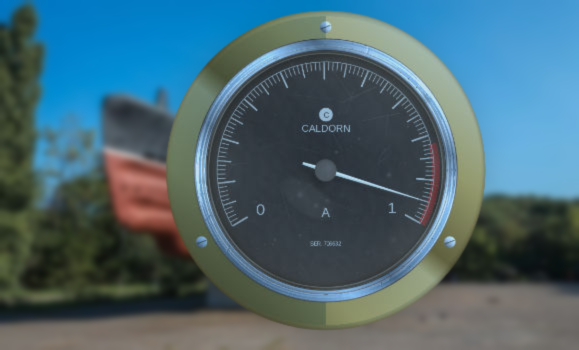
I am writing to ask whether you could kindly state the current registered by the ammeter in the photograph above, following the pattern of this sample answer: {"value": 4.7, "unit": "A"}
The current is {"value": 0.95, "unit": "A"}
